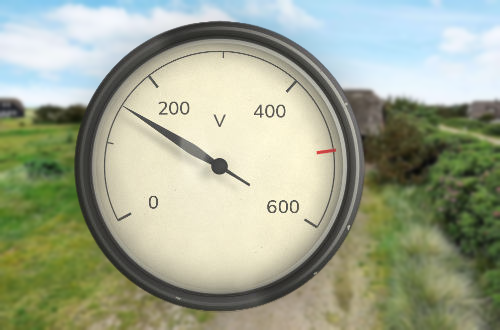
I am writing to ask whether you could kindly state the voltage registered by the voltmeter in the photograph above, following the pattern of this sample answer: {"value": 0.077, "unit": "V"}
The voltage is {"value": 150, "unit": "V"}
